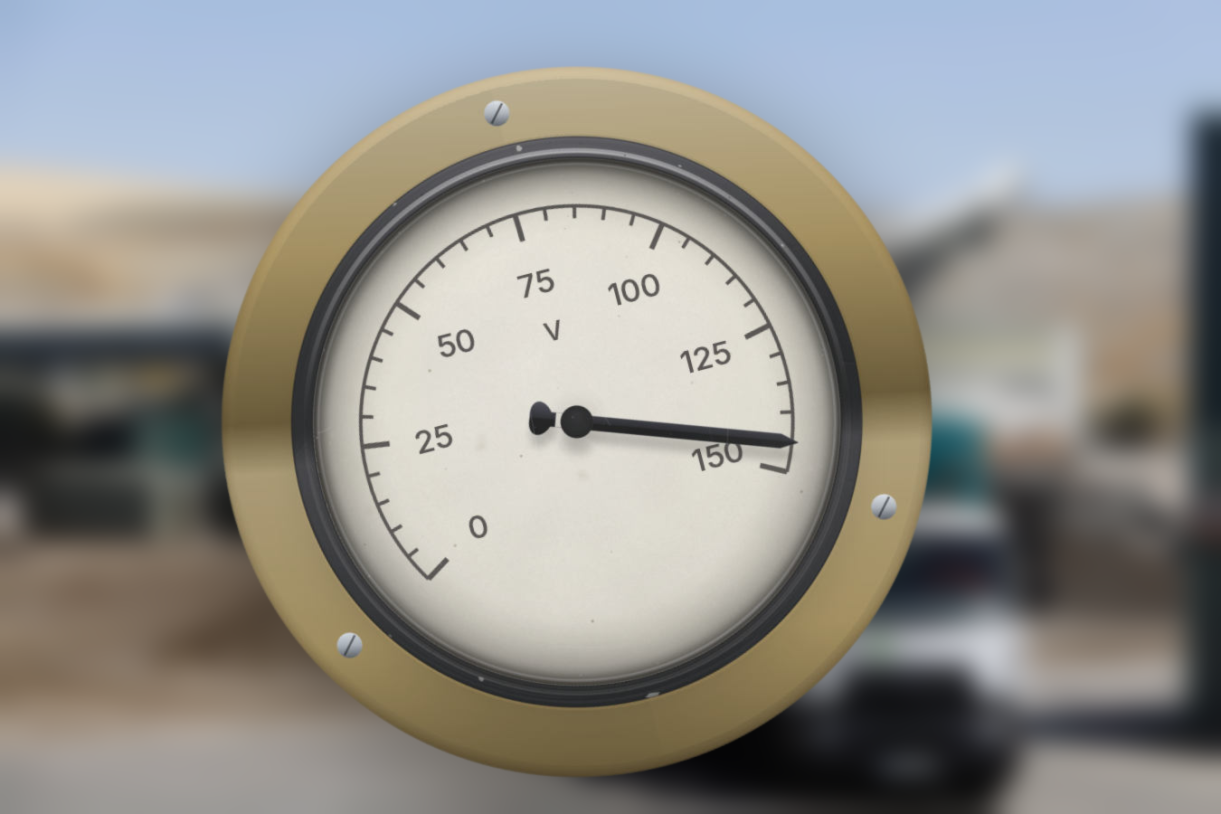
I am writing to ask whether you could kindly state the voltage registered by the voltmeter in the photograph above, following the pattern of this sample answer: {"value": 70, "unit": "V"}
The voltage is {"value": 145, "unit": "V"}
